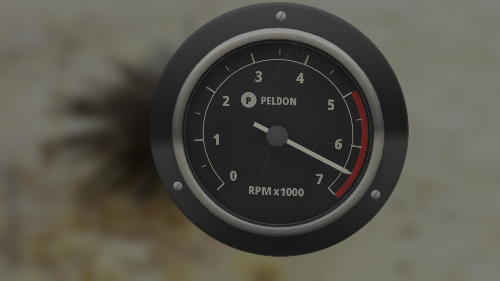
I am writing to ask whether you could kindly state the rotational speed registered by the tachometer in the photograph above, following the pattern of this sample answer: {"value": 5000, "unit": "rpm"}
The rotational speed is {"value": 6500, "unit": "rpm"}
